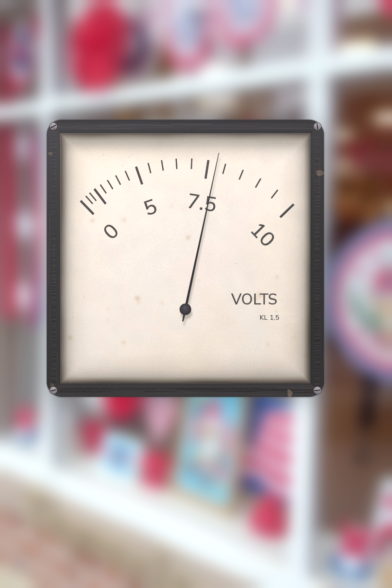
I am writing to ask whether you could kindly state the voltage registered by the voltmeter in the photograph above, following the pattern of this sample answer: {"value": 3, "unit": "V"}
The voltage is {"value": 7.75, "unit": "V"}
